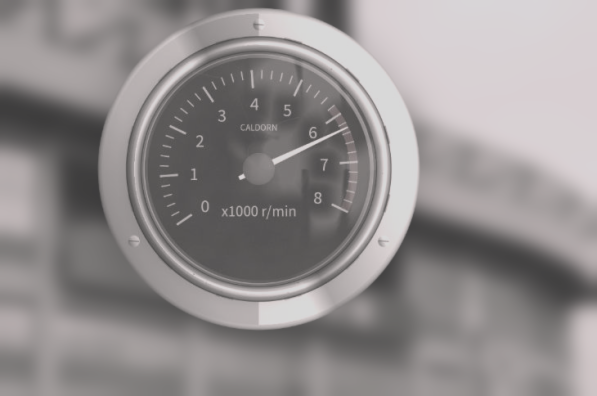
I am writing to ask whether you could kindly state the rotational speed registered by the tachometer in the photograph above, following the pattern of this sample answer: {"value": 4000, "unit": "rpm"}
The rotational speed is {"value": 6300, "unit": "rpm"}
